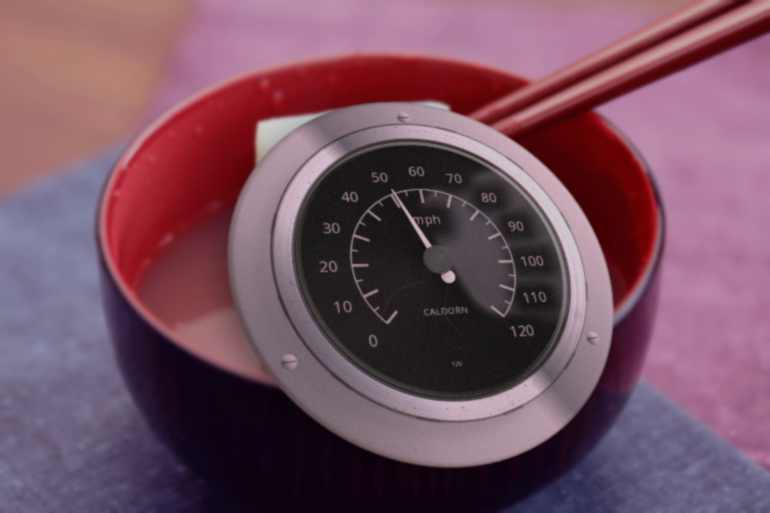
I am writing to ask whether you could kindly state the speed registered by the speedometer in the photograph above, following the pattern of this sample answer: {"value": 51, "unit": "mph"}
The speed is {"value": 50, "unit": "mph"}
